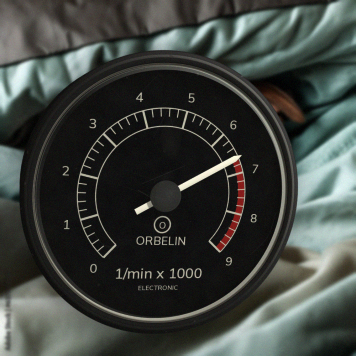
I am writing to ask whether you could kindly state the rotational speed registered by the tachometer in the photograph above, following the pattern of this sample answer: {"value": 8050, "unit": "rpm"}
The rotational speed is {"value": 6600, "unit": "rpm"}
